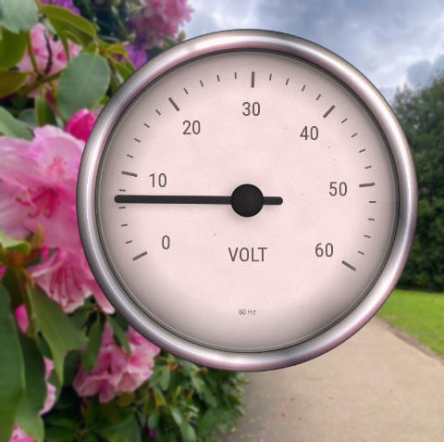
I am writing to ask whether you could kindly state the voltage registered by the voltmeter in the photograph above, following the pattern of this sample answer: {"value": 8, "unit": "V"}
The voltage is {"value": 7, "unit": "V"}
